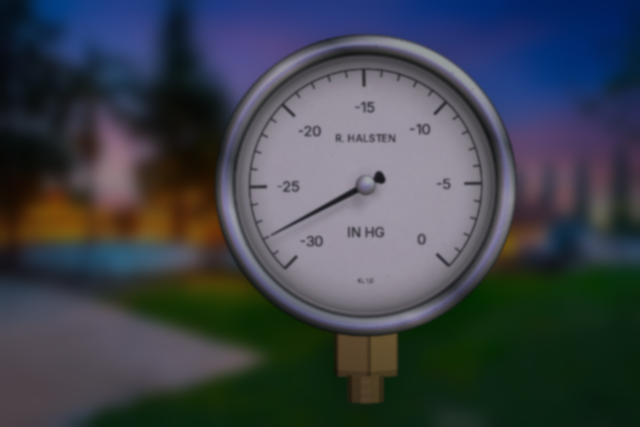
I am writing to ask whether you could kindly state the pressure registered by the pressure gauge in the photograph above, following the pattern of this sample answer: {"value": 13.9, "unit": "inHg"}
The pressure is {"value": -28, "unit": "inHg"}
